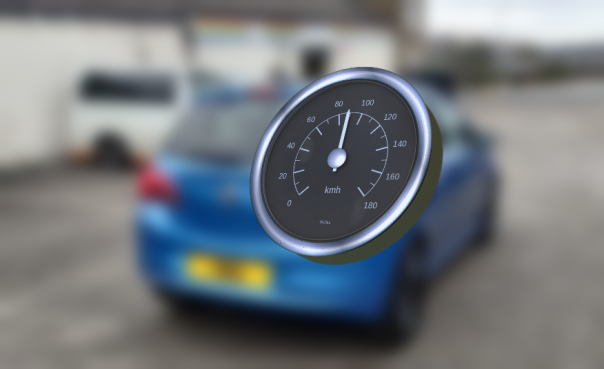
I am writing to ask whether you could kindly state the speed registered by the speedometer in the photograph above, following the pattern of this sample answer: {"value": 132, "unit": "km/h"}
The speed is {"value": 90, "unit": "km/h"}
